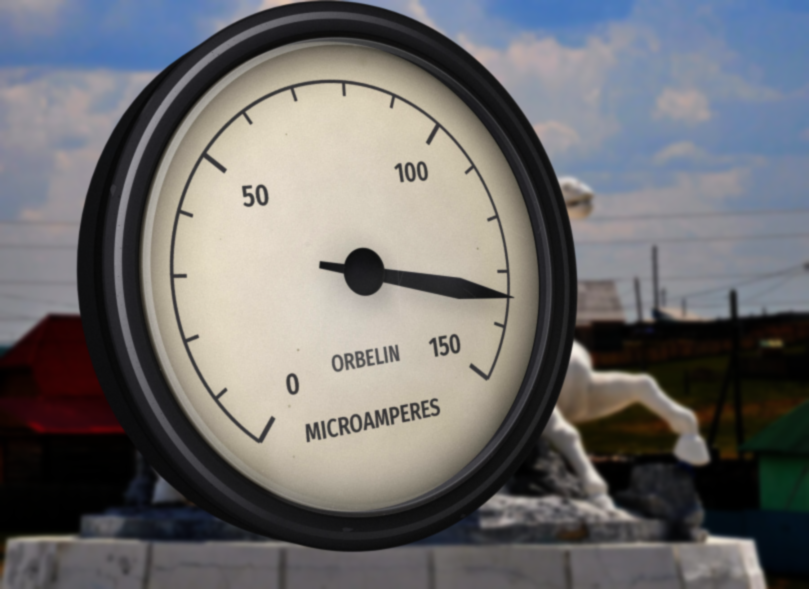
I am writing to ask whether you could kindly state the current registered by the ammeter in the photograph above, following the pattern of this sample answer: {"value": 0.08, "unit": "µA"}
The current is {"value": 135, "unit": "µA"}
